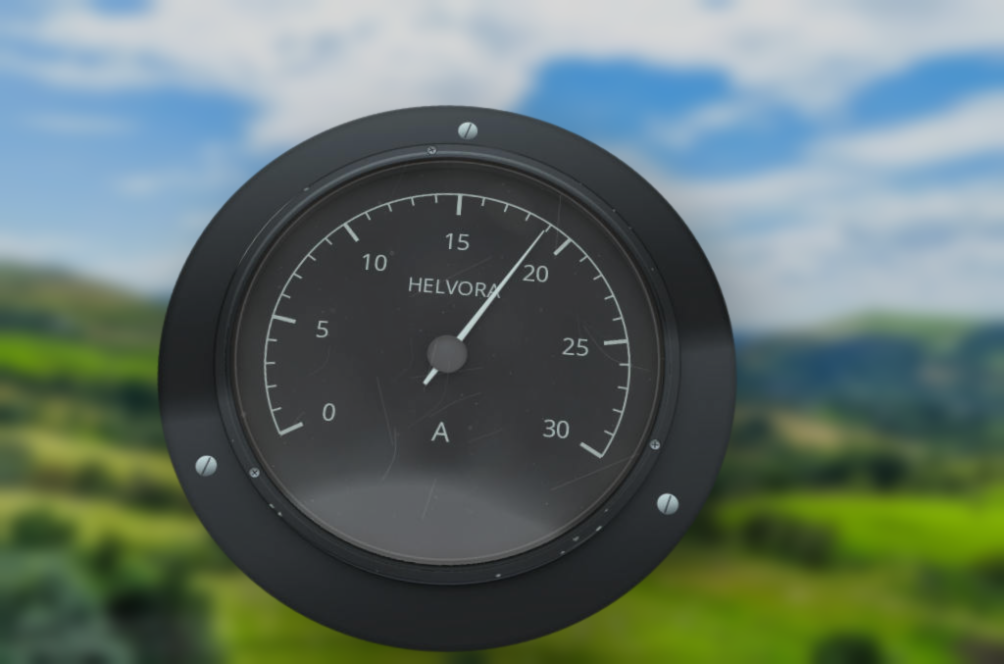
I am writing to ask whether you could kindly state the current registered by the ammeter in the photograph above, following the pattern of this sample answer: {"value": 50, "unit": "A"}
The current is {"value": 19, "unit": "A"}
